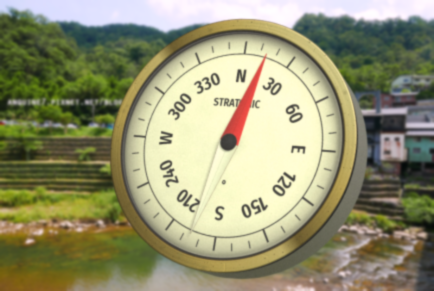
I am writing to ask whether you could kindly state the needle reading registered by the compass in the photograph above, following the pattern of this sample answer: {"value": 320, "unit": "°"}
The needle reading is {"value": 15, "unit": "°"}
